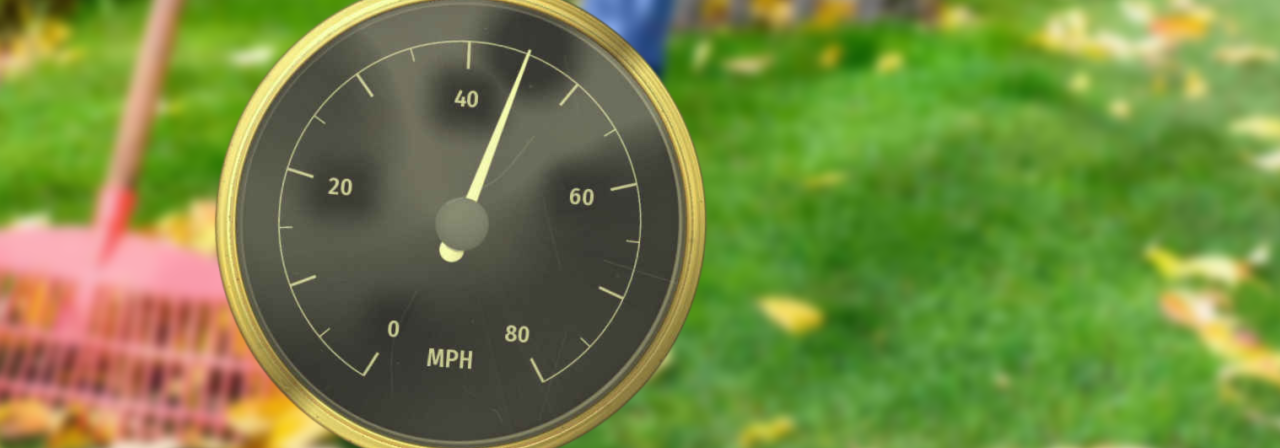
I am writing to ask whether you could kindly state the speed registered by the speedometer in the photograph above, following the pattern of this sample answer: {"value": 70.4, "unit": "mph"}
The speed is {"value": 45, "unit": "mph"}
